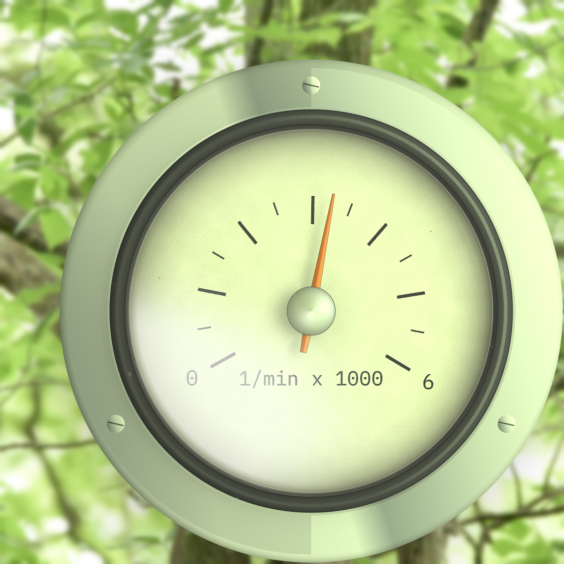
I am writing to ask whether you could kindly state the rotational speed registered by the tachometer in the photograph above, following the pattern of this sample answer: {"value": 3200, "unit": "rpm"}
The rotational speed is {"value": 3250, "unit": "rpm"}
